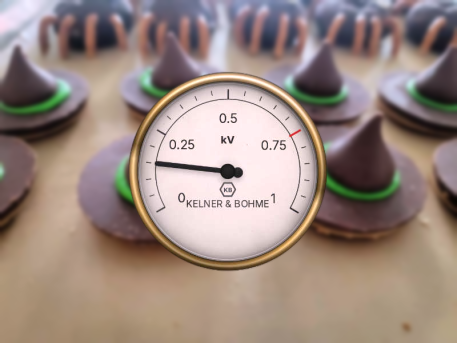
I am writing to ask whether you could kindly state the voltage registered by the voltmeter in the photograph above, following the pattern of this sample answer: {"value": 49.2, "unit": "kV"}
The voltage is {"value": 0.15, "unit": "kV"}
